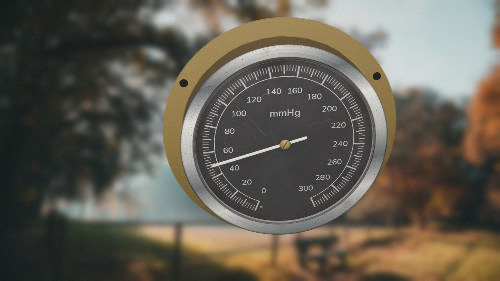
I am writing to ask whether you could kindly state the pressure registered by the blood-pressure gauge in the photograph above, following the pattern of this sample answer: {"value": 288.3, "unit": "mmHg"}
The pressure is {"value": 50, "unit": "mmHg"}
